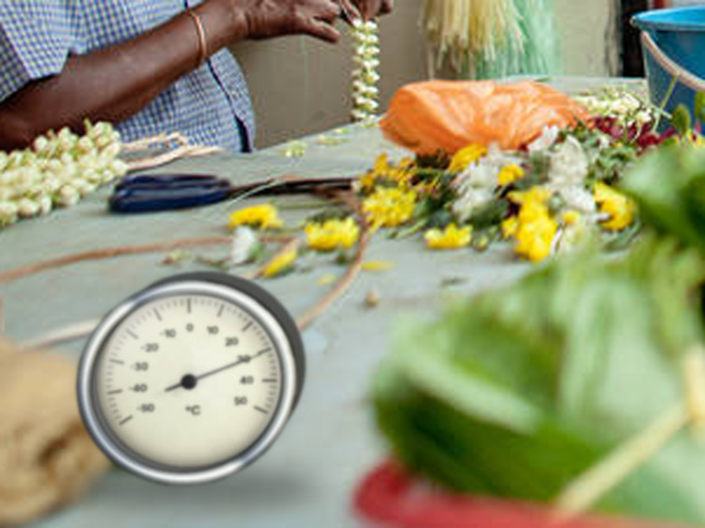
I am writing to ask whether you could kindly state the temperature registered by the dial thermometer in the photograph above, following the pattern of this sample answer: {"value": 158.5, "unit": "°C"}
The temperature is {"value": 30, "unit": "°C"}
